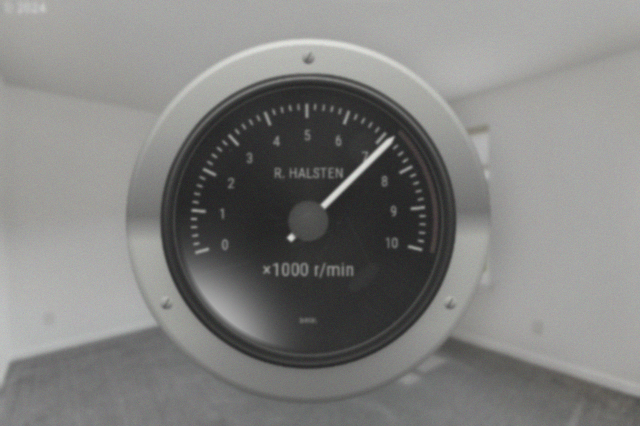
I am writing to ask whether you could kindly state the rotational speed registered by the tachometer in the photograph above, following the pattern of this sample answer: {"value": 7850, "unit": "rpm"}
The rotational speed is {"value": 7200, "unit": "rpm"}
